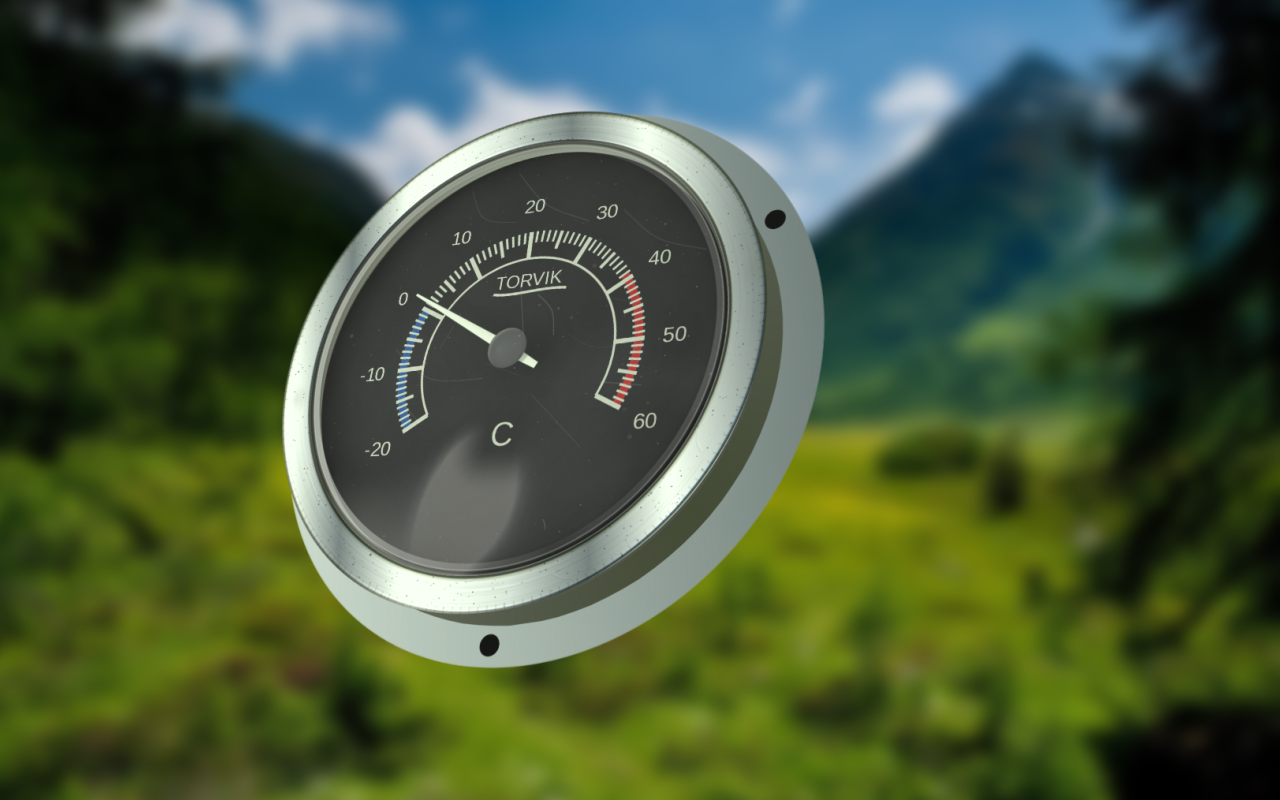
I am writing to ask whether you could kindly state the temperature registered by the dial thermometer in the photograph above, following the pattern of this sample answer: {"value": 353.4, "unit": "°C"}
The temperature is {"value": 1, "unit": "°C"}
